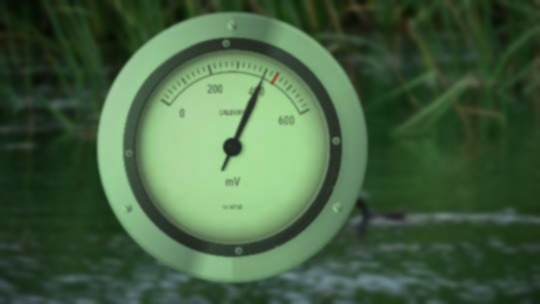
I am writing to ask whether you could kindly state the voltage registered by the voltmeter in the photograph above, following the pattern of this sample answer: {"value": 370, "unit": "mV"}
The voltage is {"value": 400, "unit": "mV"}
